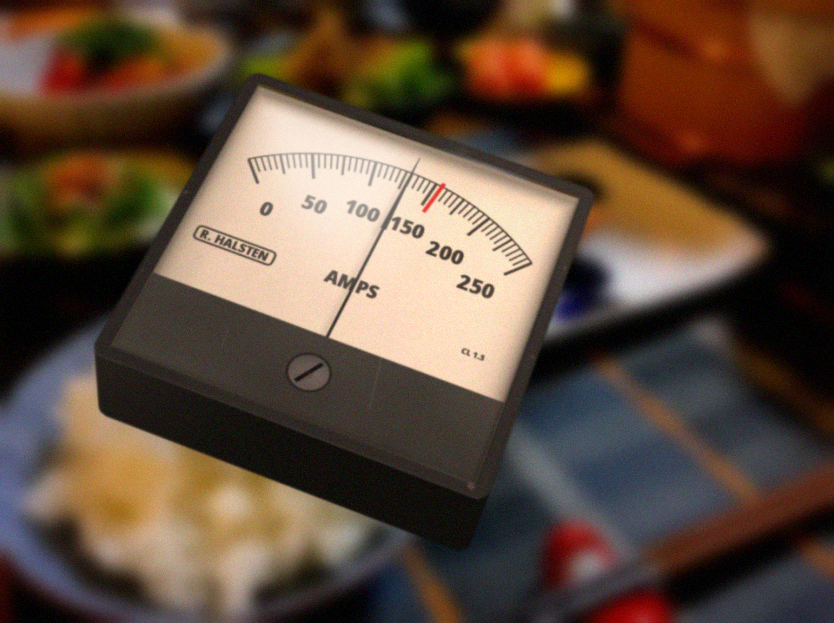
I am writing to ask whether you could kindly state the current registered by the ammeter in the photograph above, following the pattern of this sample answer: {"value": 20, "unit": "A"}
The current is {"value": 130, "unit": "A"}
